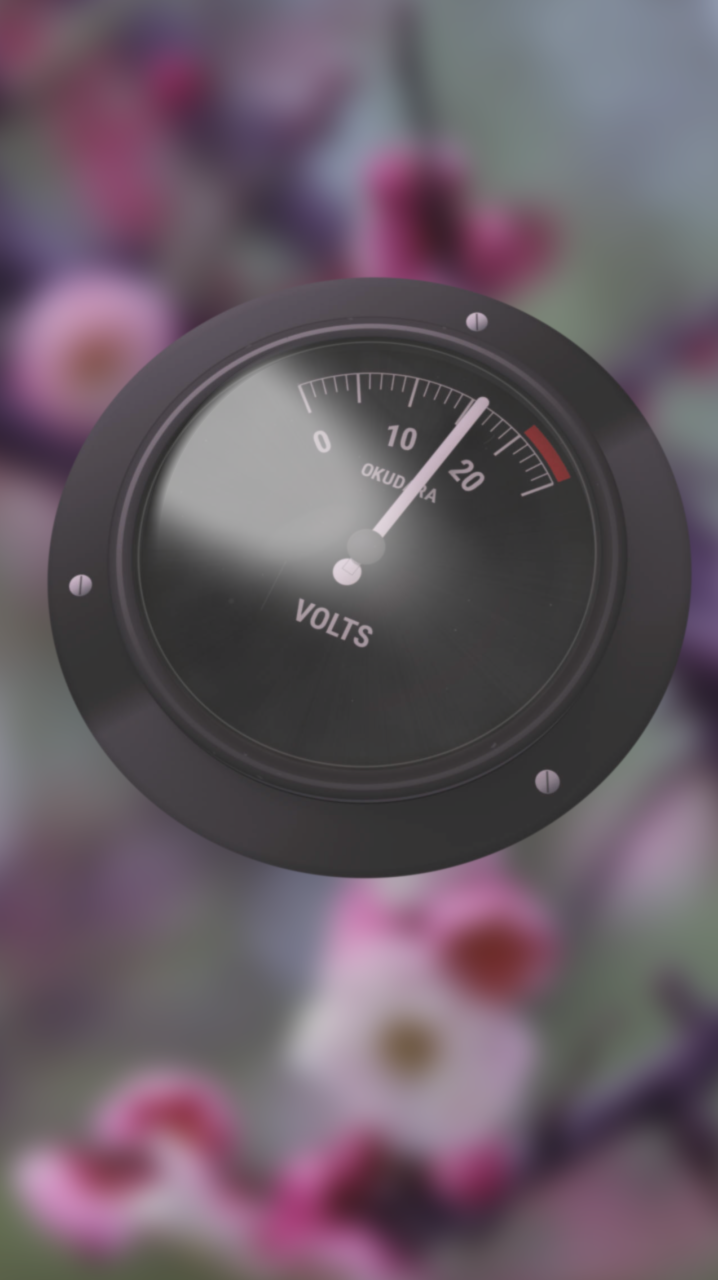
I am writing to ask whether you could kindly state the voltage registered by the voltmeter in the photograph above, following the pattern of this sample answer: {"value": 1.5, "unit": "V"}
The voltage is {"value": 16, "unit": "V"}
